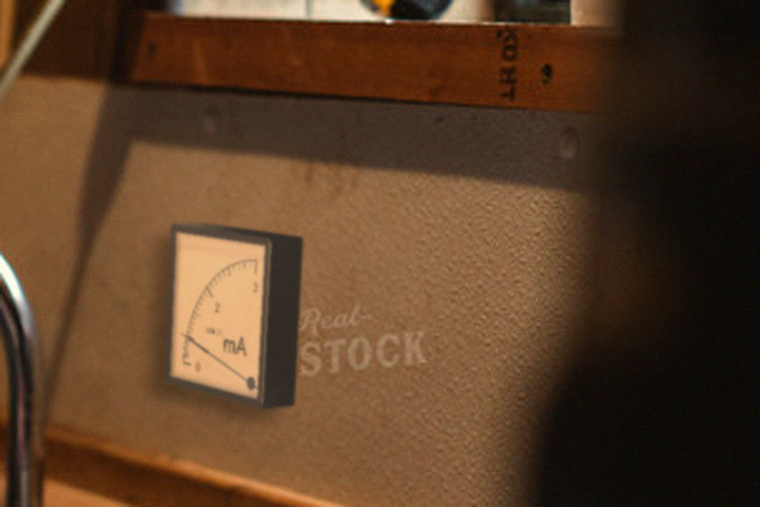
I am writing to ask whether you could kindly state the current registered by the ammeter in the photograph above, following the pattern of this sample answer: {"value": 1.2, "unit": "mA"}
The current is {"value": 1, "unit": "mA"}
